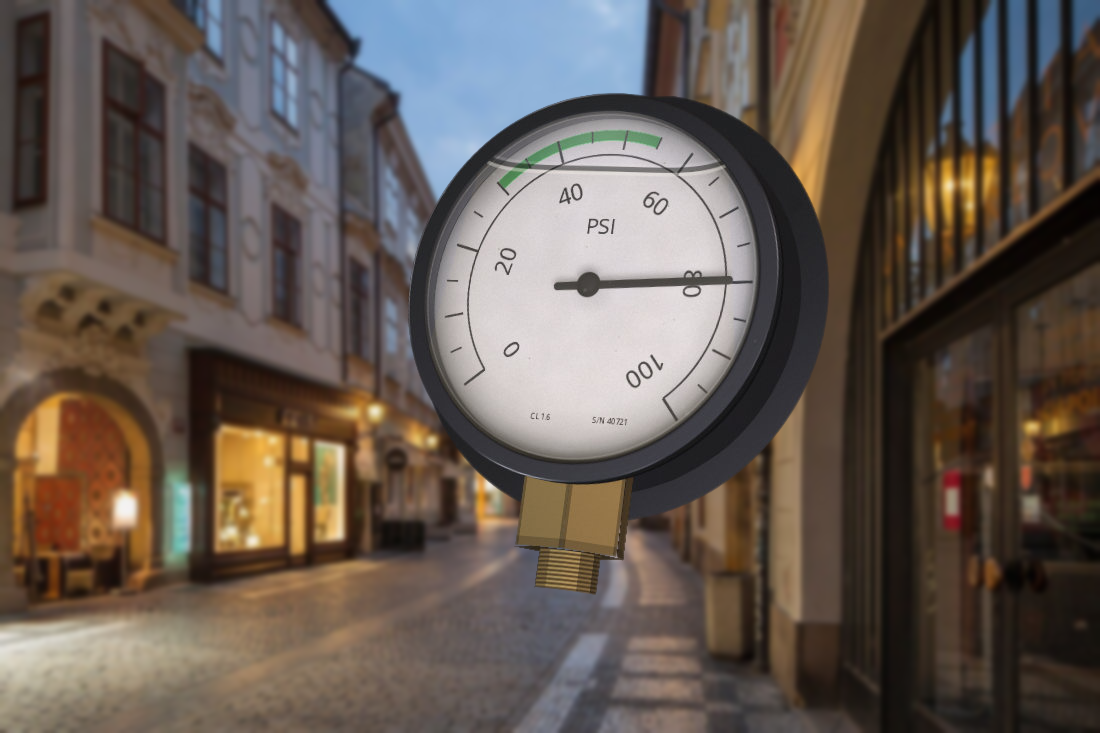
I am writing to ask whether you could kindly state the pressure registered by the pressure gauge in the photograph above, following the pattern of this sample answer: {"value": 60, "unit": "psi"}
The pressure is {"value": 80, "unit": "psi"}
